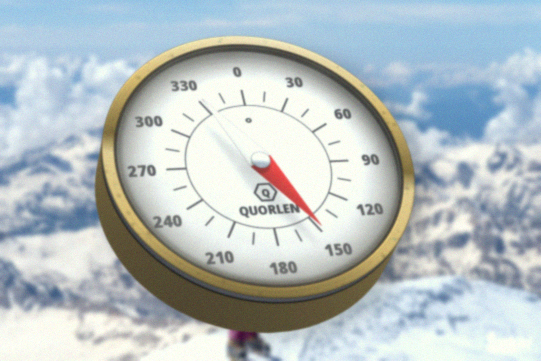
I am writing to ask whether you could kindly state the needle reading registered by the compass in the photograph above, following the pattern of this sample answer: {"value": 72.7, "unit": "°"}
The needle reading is {"value": 150, "unit": "°"}
